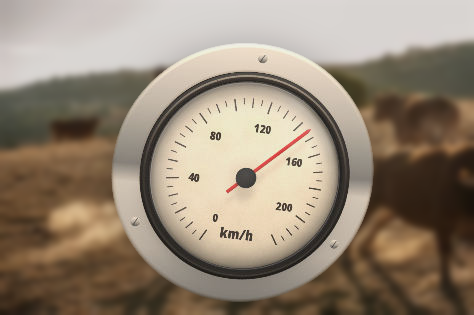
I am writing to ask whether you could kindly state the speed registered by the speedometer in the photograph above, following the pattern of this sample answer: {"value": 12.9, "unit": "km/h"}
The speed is {"value": 145, "unit": "km/h"}
